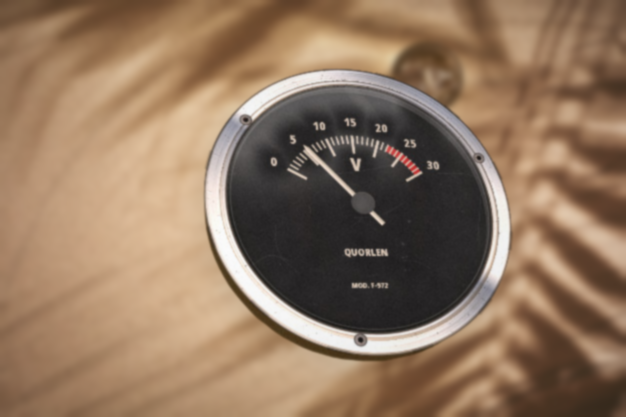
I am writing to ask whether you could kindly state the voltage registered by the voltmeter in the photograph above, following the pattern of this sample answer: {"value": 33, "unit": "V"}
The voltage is {"value": 5, "unit": "V"}
